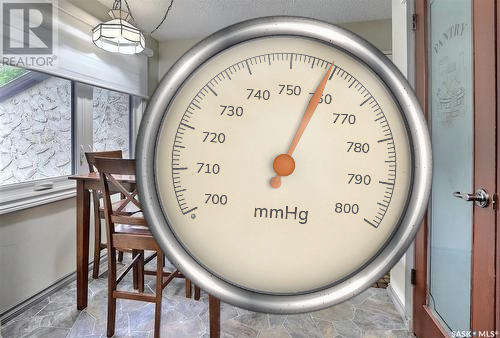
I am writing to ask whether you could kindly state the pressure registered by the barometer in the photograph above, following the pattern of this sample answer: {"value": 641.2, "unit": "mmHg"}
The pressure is {"value": 759, "unit": "mmHg"}
